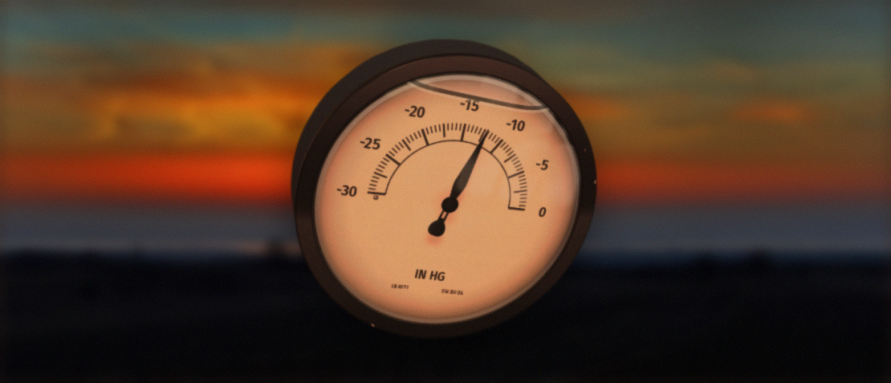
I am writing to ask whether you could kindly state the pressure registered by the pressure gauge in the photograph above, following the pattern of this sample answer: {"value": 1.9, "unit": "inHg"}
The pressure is {"value": -12.5, "unit": "inHg"}
